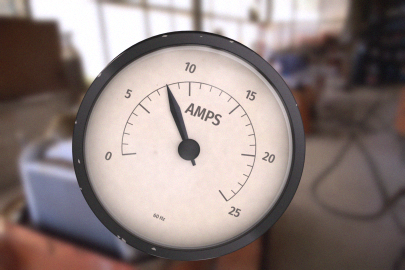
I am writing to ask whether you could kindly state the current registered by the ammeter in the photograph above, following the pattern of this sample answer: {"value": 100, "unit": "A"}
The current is {"value": 8, "unit": "A"}
